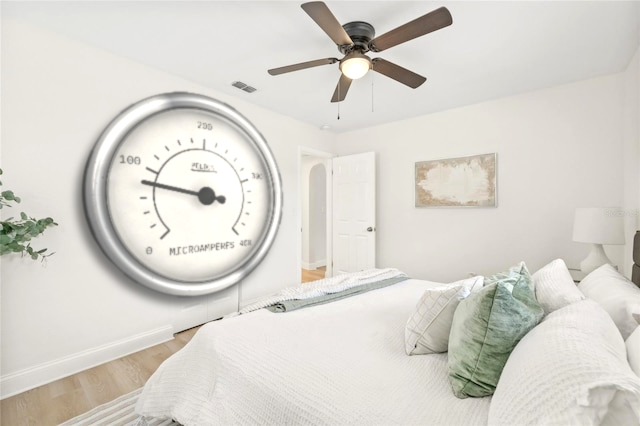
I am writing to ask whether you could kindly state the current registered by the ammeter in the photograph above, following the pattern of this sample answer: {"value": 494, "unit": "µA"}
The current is {"value": 80, "unit": "µA"}
